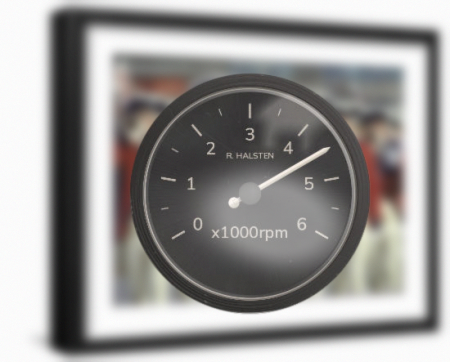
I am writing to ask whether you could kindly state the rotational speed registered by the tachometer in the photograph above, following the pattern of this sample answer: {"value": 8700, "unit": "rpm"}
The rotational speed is {"value": 4500, "unit": "rpm"}
